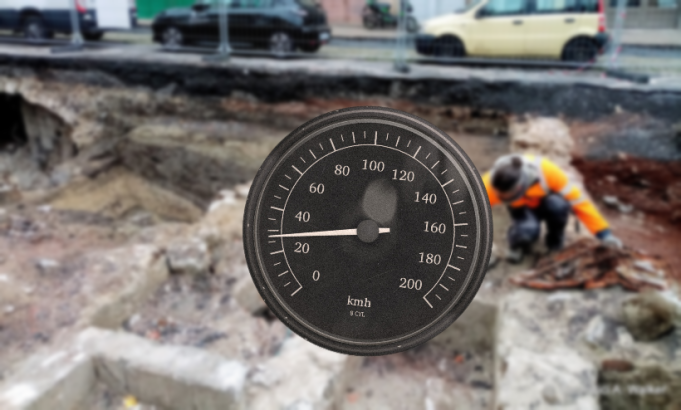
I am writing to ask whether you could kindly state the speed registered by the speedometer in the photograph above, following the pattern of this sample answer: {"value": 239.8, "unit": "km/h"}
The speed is {"value": 27.5, "unit": "km/h"}
